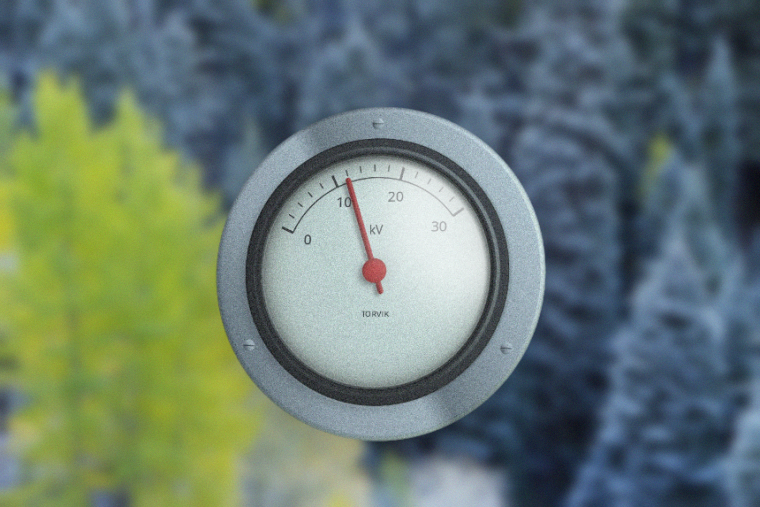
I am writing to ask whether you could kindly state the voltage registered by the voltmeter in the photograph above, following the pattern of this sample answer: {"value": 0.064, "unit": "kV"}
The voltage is {"value": 12, "unit": "kV"}
